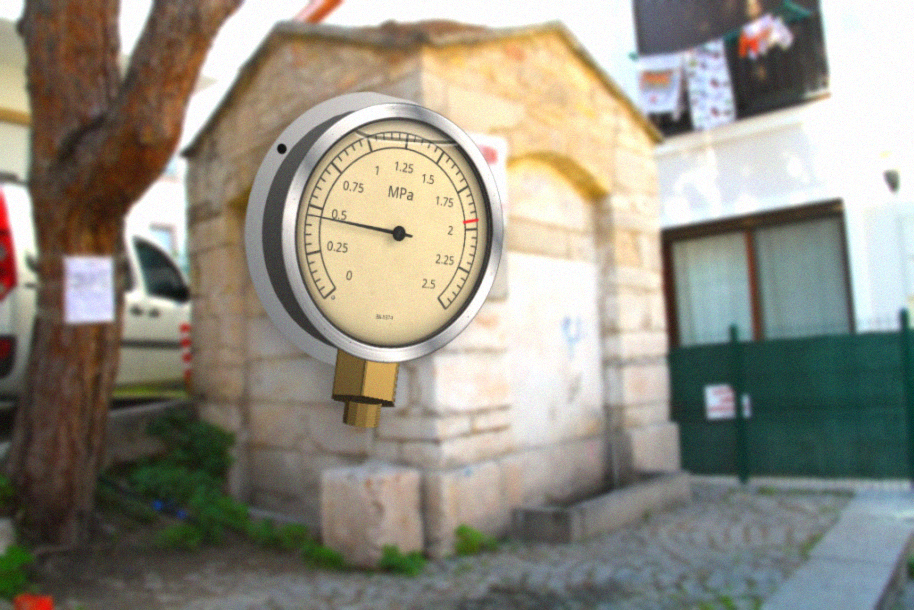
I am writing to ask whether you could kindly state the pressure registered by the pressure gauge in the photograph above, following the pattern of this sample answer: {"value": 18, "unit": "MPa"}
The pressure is {"value": 0.45, "unit": "MPa"}
